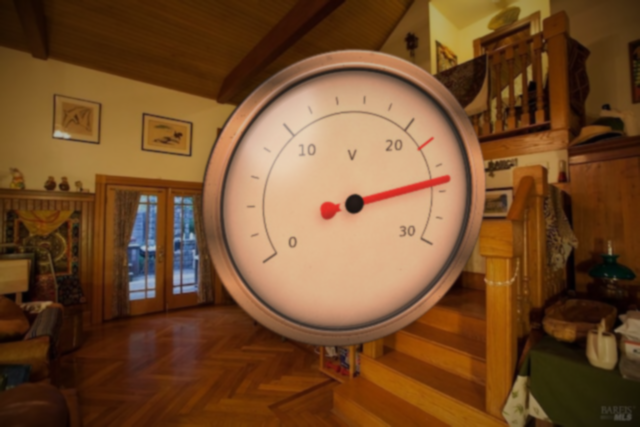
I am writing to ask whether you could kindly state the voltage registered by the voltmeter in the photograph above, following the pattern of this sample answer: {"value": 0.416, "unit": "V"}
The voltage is {"value": 25, "unit": "V"}
